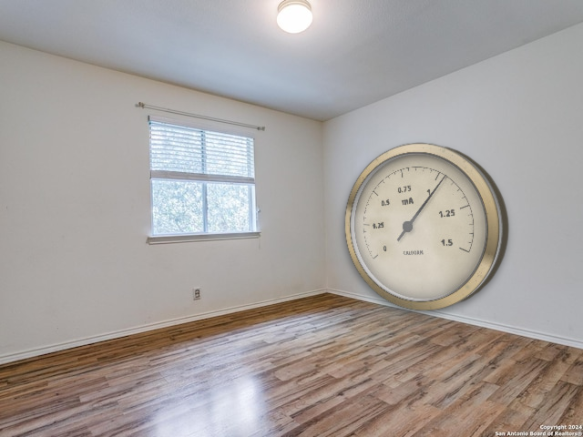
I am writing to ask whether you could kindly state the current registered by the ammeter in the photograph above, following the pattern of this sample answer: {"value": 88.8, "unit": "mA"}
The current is {"value": 1.05, "unit": "mA"}
